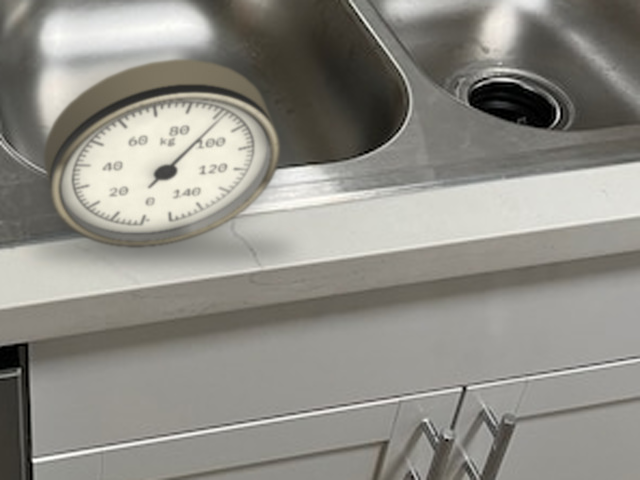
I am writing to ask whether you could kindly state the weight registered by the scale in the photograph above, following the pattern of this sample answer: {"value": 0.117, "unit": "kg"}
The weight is {"value": 90, "unit": "kg"}
